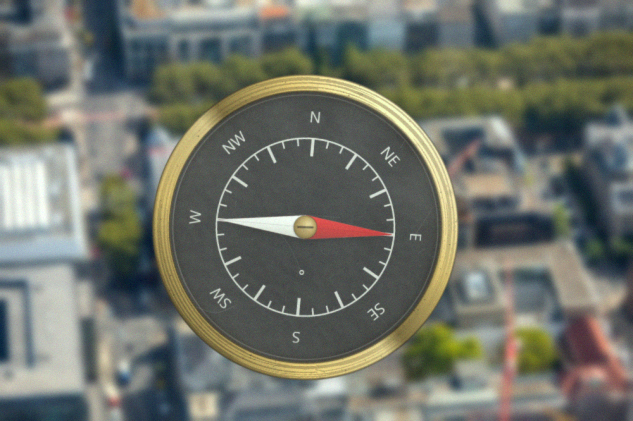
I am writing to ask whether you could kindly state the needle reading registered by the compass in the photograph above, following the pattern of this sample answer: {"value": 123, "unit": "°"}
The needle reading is {"value": 90, "unit": "°"}
